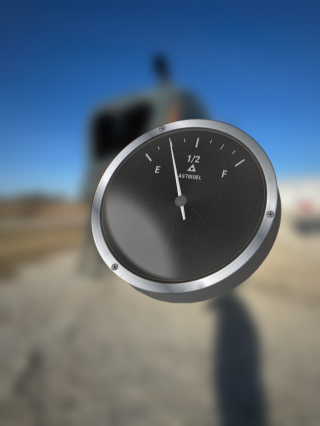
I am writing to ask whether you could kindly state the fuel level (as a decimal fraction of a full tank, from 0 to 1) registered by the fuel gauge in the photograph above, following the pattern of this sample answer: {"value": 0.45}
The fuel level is {"value": 0.25}
